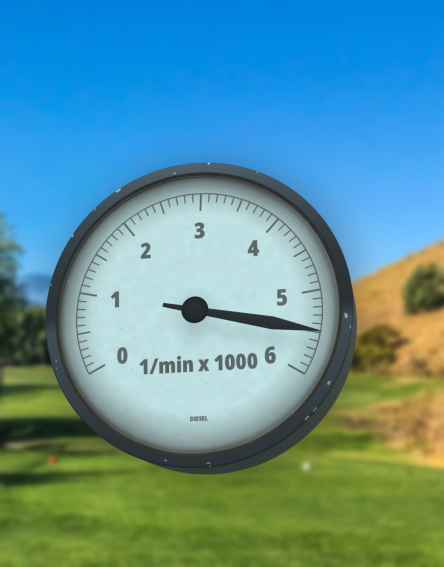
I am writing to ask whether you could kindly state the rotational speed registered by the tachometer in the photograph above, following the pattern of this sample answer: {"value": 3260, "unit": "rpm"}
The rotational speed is {"value": 5500, "unit": "rpm"}
